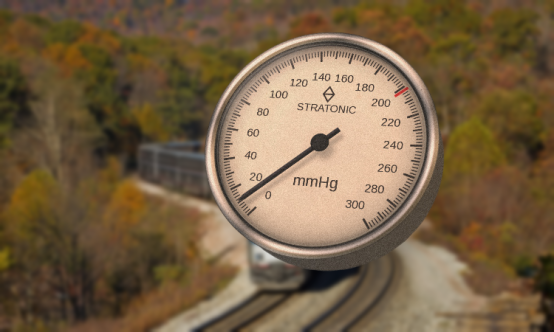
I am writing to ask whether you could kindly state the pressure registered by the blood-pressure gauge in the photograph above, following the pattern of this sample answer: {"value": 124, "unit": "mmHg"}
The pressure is {"value": 10, "unit": "mmHg"}
